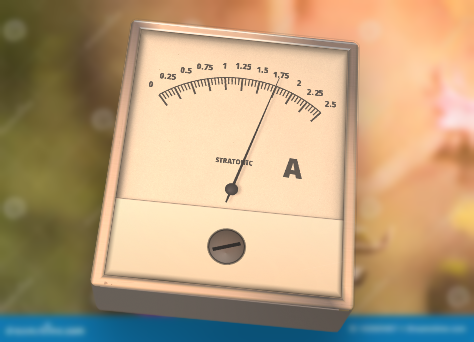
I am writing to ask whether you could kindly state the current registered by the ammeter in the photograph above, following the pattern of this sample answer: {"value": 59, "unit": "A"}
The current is {"value": 1.75, "unit": "A"}
